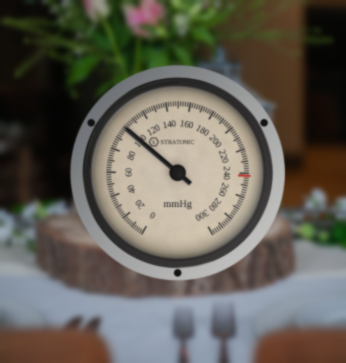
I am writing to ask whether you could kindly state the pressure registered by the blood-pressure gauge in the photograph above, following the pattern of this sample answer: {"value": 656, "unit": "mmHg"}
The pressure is {"value": 100, "unit": "mmHg"}
